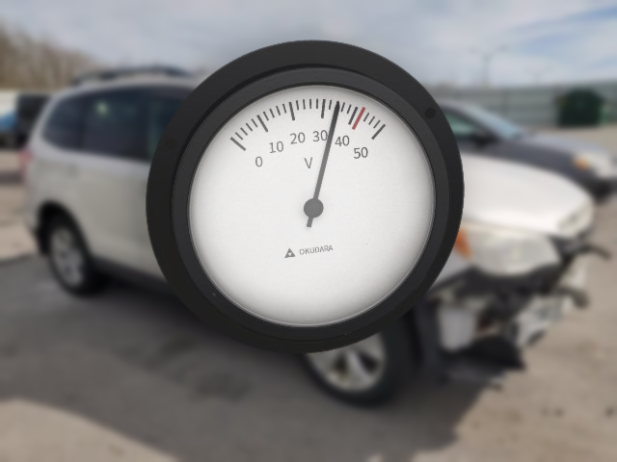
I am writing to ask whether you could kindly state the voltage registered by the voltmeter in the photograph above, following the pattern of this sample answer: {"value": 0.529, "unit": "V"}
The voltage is {"value": 34, "unit": "V"}
